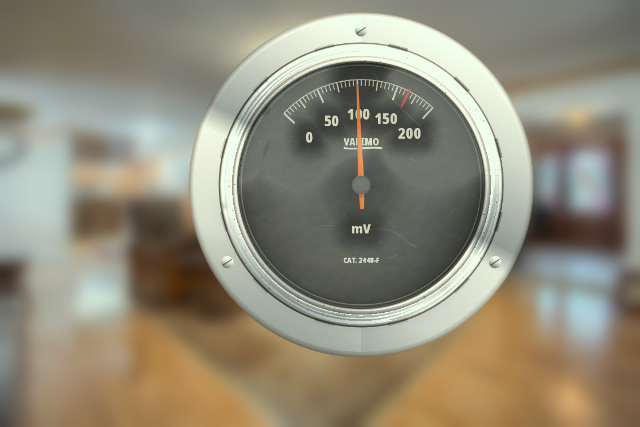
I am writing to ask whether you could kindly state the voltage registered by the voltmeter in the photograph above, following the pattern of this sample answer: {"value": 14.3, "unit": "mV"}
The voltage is {"value": 100, "unit": "mV"}
